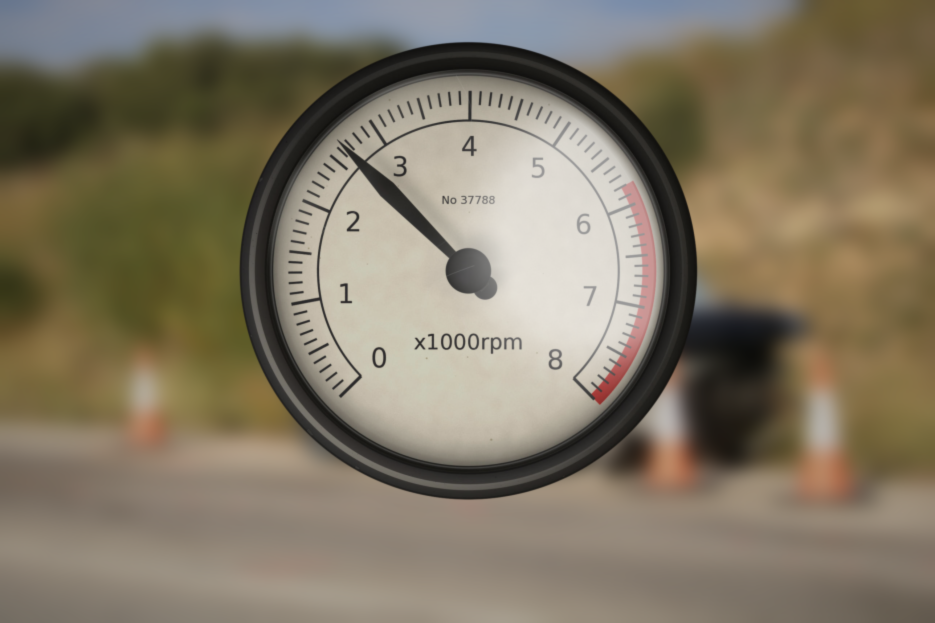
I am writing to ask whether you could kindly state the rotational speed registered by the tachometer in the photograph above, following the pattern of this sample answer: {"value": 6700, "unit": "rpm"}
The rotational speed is {"value": 2650, "unit": "rpm"}
